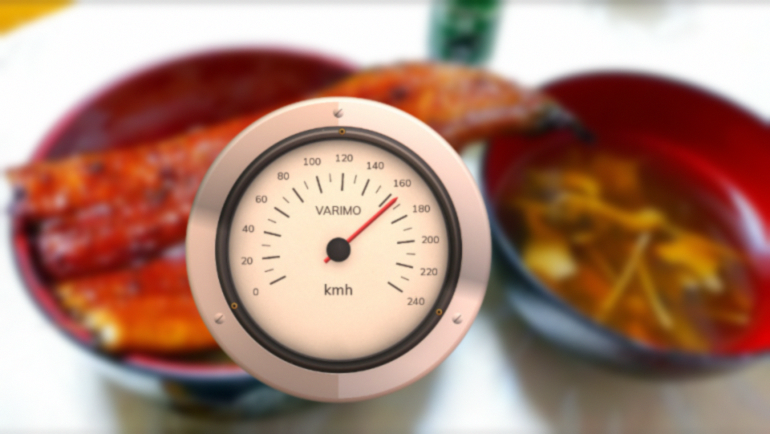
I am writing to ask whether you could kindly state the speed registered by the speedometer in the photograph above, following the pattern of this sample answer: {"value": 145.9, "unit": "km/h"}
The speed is {"value": 165, "unit": "km/h"}
